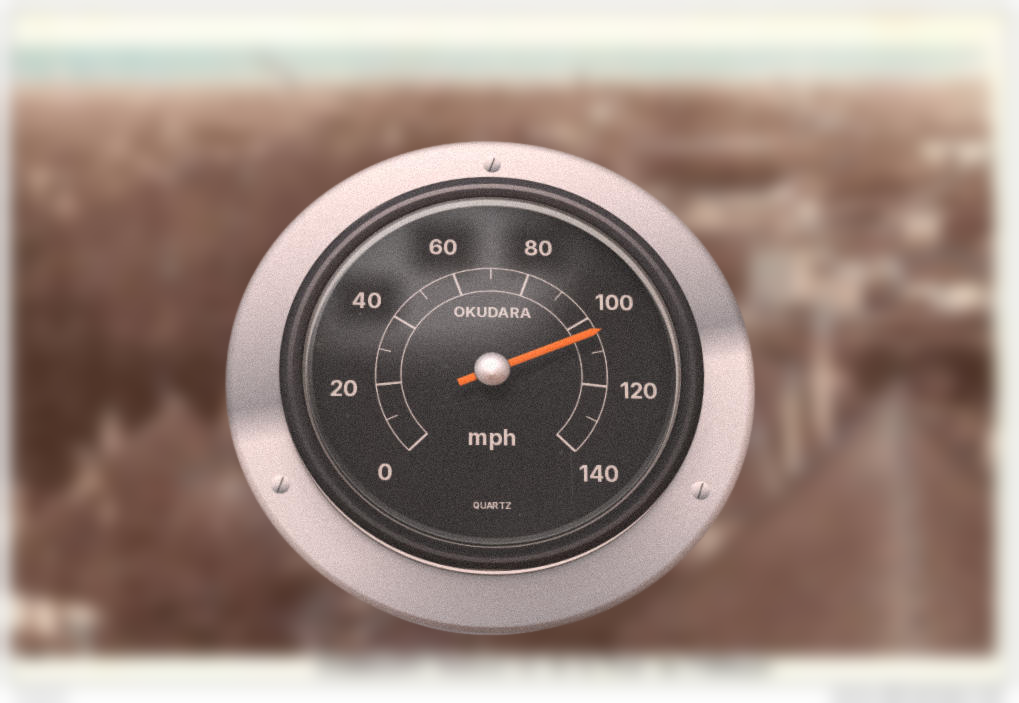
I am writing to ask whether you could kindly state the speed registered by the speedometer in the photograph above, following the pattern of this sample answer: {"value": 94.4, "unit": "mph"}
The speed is {"value": 105, "unit": "mph"}
